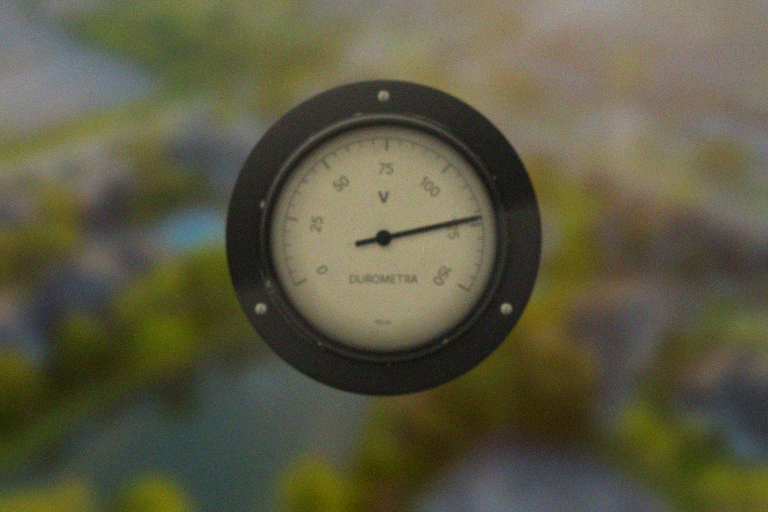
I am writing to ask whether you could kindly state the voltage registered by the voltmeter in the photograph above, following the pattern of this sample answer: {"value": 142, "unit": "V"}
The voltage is {"value": 122.5, "unit": "V"}
